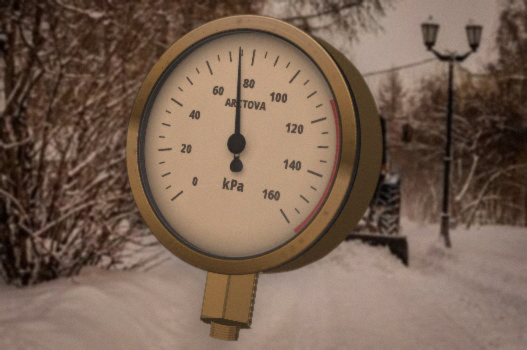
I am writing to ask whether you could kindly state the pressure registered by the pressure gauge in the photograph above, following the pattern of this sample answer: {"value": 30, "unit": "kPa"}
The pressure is {"value": 75, "unit": "kPa"}
